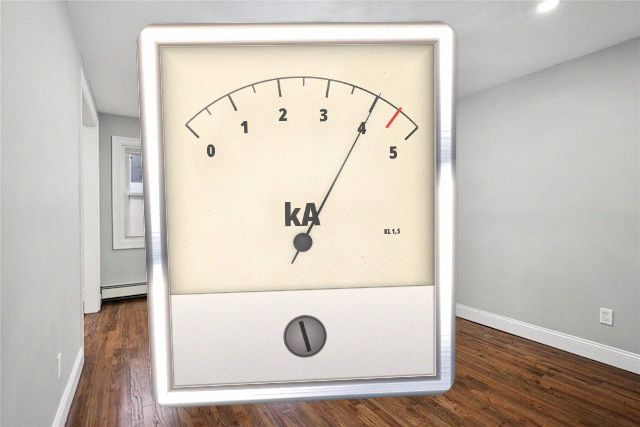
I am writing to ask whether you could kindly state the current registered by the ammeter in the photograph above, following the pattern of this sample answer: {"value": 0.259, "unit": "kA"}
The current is {"value": 4, "unit": "kA"}
